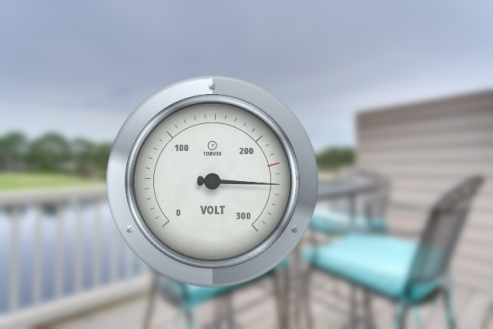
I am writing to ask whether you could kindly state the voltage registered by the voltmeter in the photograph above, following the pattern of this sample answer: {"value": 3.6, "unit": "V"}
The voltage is {"value": 250, "unit": "V"}
